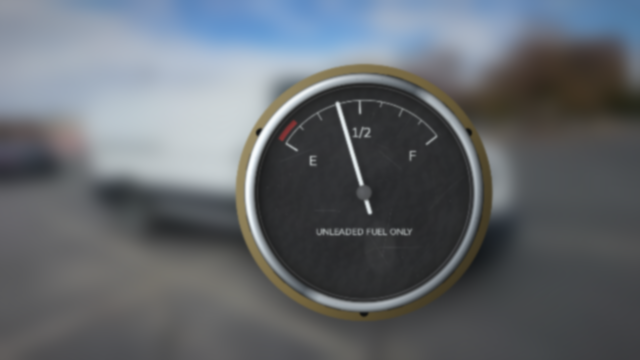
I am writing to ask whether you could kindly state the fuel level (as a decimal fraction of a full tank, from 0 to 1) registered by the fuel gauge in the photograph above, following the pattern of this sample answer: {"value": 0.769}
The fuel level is {"value": 0.375}
